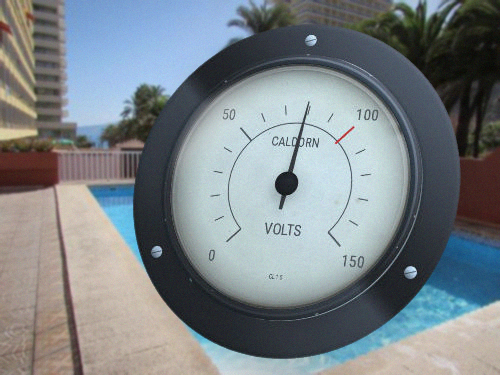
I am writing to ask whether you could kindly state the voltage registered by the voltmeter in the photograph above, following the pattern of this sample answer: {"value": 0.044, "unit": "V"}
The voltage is {"value": 80, "unit": "V"}
